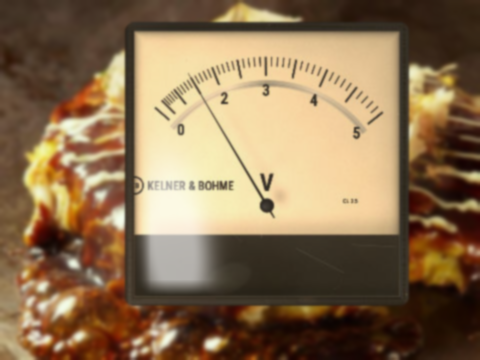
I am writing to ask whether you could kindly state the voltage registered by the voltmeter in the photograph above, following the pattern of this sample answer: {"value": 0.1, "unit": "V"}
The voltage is {"value": 1.5, "unit": "V"}
